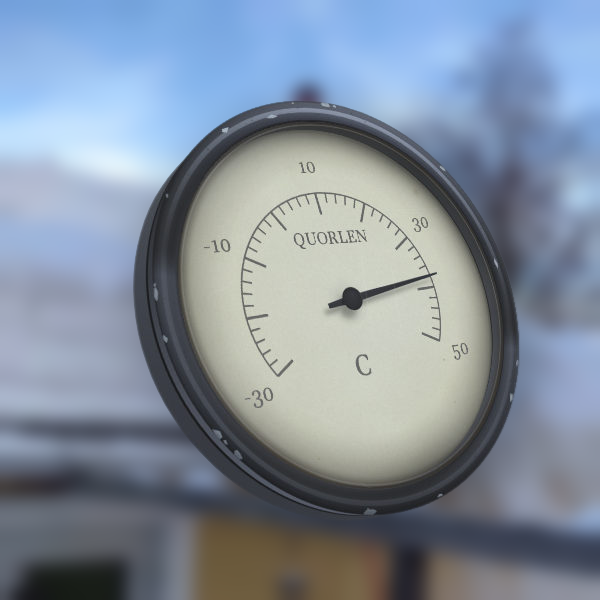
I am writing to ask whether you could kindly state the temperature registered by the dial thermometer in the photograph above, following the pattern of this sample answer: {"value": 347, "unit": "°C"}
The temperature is {"value": 38, "unit": "°C"}
